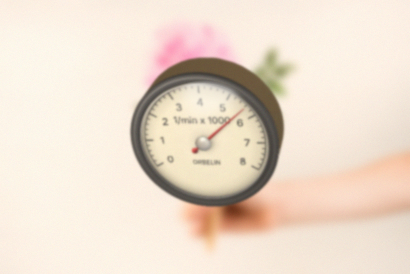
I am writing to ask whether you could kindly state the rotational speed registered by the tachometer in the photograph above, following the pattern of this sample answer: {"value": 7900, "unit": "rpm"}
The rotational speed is {"value": 5600, "unit": "rpm"}
